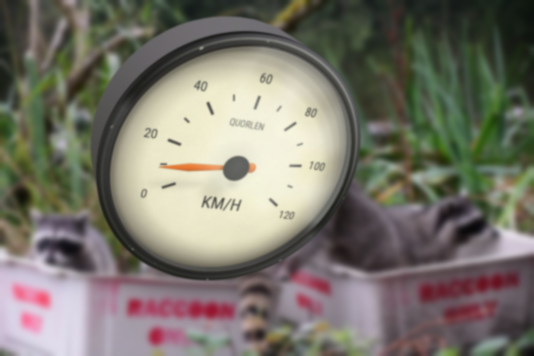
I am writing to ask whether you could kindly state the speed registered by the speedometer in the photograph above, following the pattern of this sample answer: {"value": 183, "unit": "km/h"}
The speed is {"value": 10, "unit": "km/h"}
